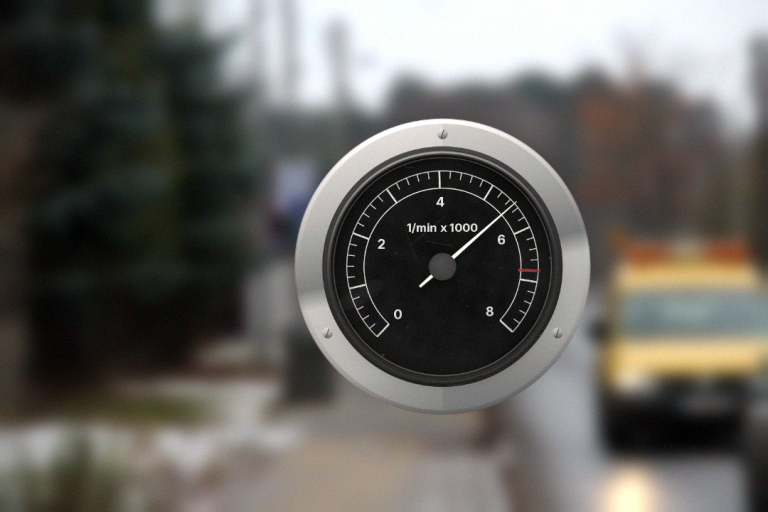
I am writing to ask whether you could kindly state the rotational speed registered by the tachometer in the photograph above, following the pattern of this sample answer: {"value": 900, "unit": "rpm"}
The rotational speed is {"value": 5500, "unit": "rpm"}
